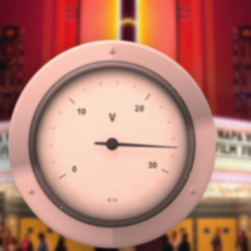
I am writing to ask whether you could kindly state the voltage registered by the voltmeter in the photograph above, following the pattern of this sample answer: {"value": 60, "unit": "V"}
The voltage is {"value": 27, "unit": "V"}
